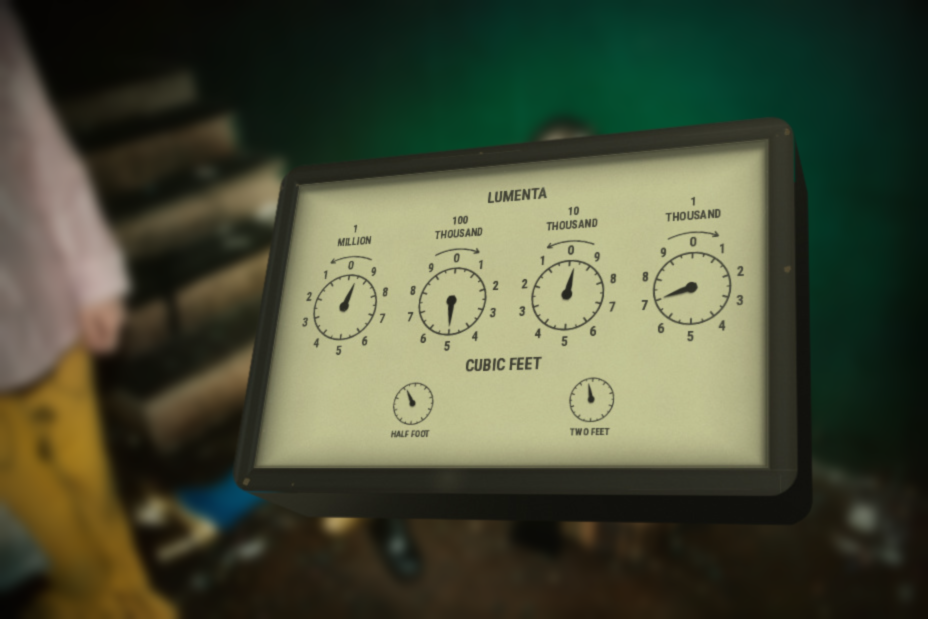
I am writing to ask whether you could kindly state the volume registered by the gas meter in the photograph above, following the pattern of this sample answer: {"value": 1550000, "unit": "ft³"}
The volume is {"value": 949700, "unit": "ft³"}
